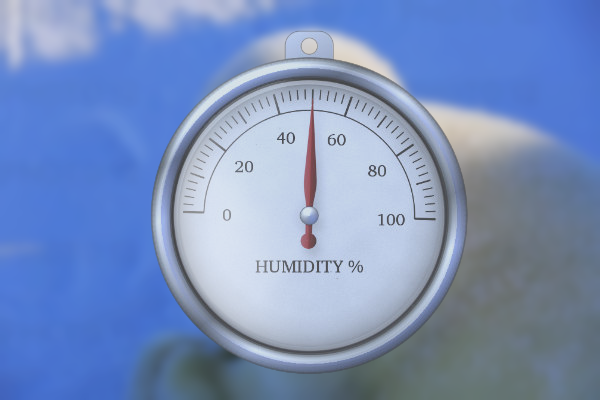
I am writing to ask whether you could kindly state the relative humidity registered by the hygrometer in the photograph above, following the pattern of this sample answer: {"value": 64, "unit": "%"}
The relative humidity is {"value": 50, "unit": "%"}
